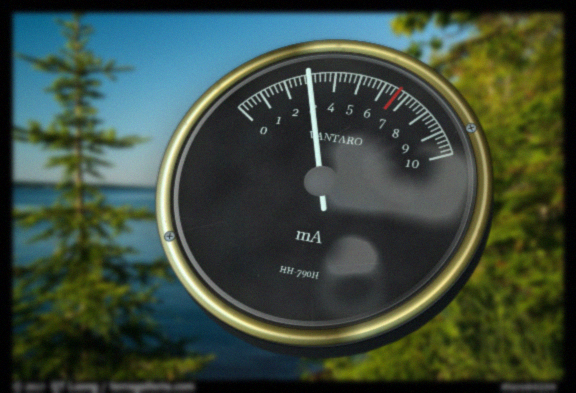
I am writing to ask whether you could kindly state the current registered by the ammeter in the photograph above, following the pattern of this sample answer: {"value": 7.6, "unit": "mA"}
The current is {"value": 3, "unit": "mA"}
